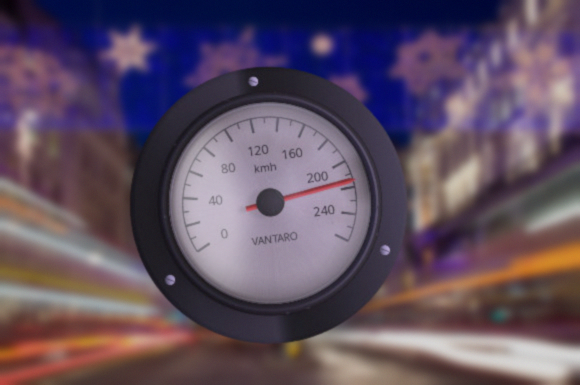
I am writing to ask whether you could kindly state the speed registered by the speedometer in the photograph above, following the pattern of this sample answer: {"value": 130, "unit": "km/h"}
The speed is {"value": 215, "unit": "km/h"}
